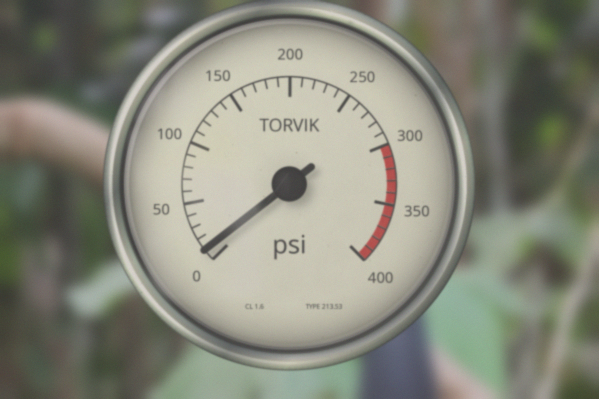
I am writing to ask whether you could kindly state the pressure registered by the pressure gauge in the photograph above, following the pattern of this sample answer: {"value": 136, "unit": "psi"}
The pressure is {"value": 10, "unit": "psi"}
